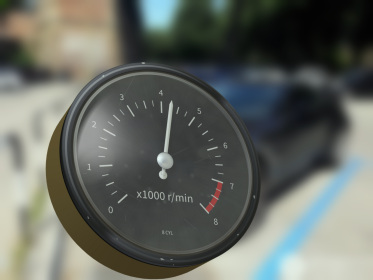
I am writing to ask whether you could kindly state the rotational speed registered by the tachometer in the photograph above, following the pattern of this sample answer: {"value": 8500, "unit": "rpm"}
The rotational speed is {"value": 4250, "unit": "rpm"}
